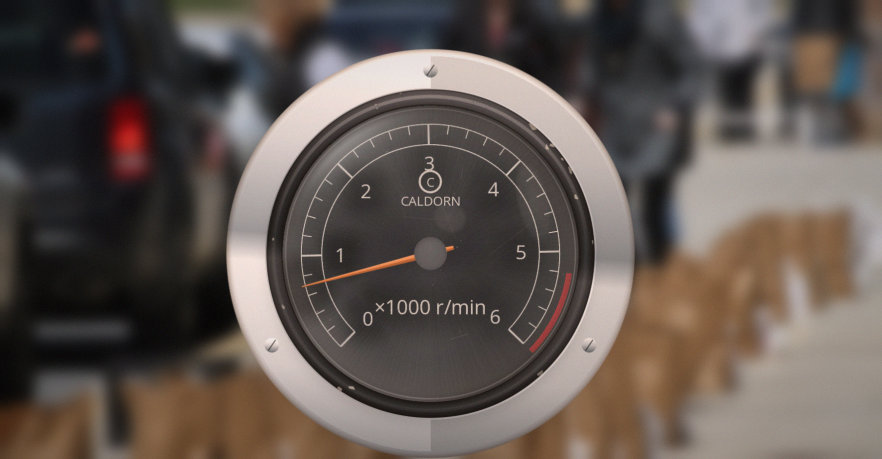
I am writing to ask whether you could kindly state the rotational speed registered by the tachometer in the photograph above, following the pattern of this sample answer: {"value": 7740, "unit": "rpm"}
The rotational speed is {"value": 700, "unit": "rpm"}
